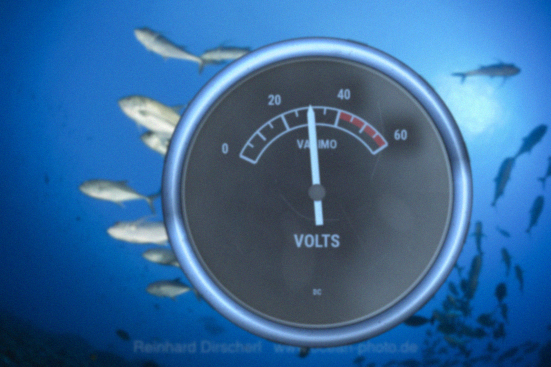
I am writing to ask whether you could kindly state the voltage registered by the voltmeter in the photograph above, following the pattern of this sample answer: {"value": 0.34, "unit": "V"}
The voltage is {"value": 30, "unit": "V"}
